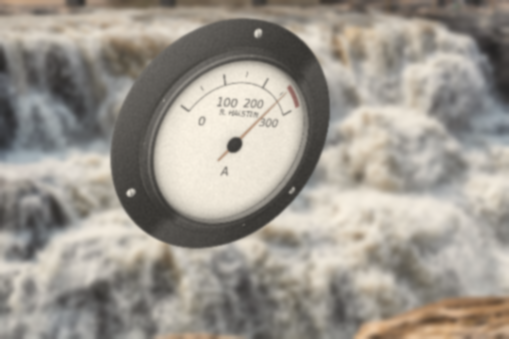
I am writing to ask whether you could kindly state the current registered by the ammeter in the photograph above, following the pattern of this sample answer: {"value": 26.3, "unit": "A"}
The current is {"value": 250, "unit": "A"}
